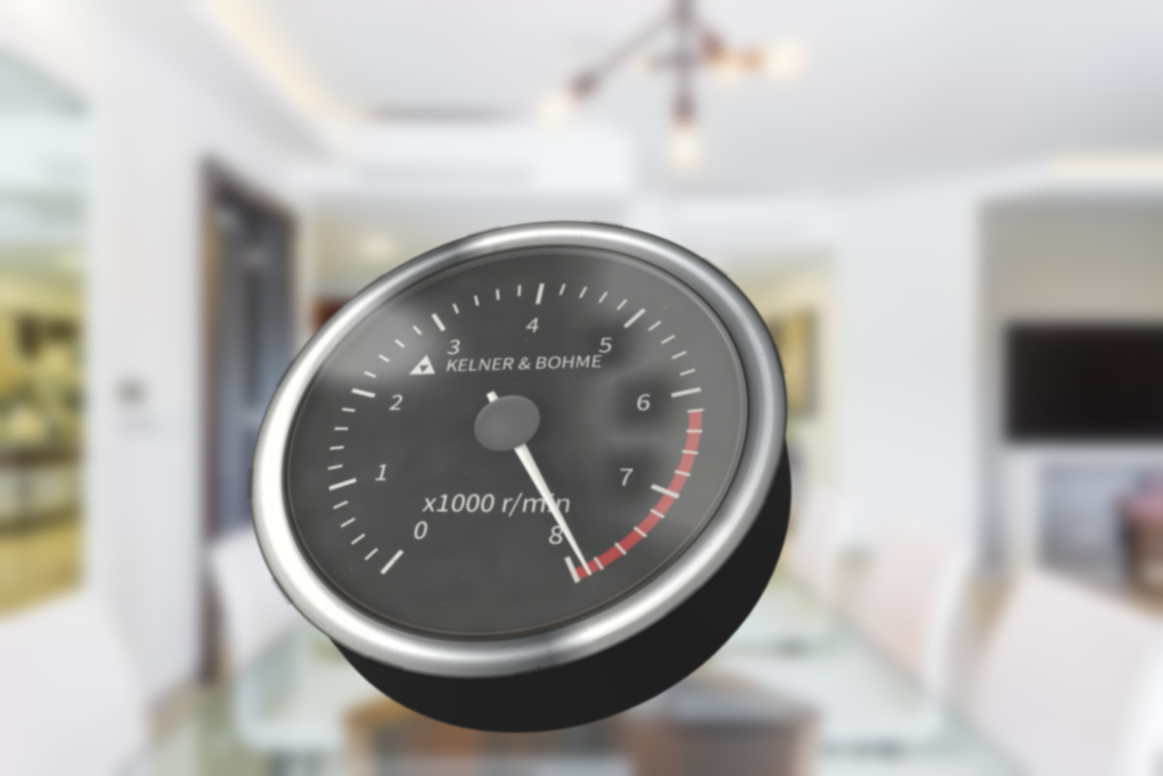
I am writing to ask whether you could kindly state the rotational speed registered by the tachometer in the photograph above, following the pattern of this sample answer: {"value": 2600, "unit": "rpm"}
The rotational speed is {"value": 7900, "unit": "rpm"}
